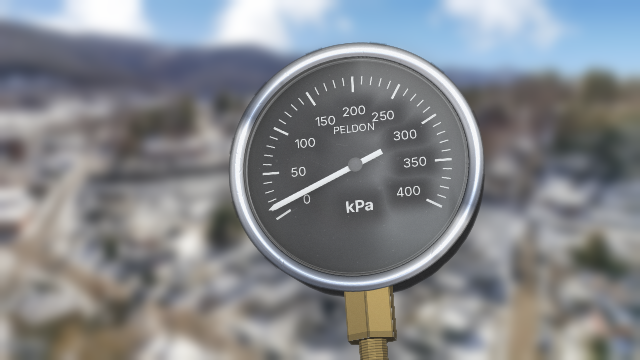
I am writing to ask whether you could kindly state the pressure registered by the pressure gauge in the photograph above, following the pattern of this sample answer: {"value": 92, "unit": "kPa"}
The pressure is {"value": 10, "unit": "kPa"}
